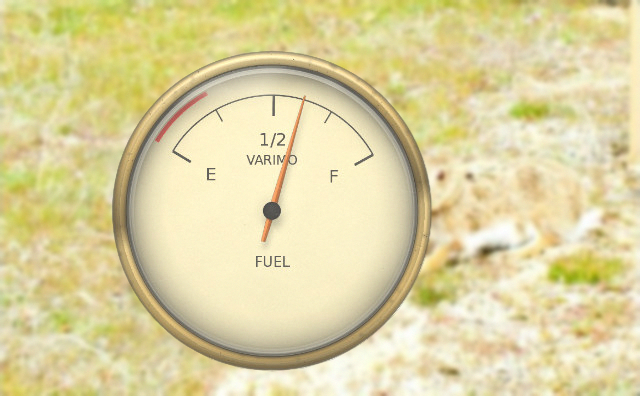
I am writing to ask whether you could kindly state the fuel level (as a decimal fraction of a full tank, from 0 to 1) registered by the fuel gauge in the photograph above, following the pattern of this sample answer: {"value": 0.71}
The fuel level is {"value": 0.625}
